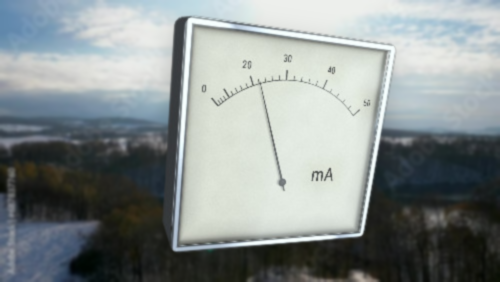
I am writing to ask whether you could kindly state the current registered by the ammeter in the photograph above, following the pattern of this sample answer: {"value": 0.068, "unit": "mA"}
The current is {"value": 22, "unit": "mA"}
